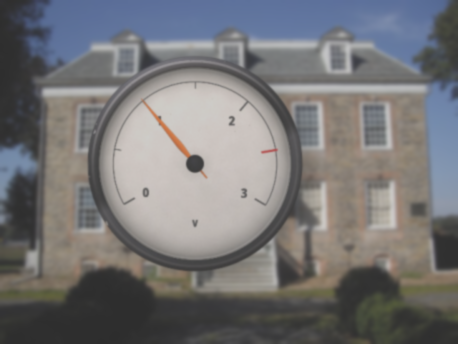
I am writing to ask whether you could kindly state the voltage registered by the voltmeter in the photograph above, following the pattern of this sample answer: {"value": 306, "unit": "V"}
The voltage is {"value": 1, "unit": "V"}
